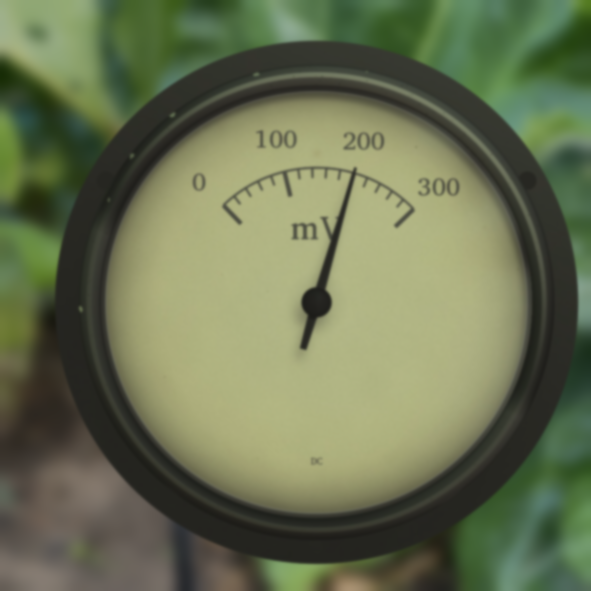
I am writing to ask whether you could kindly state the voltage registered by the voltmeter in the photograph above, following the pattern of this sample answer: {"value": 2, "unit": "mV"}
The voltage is {"value": 200, "unit": "mV"}
